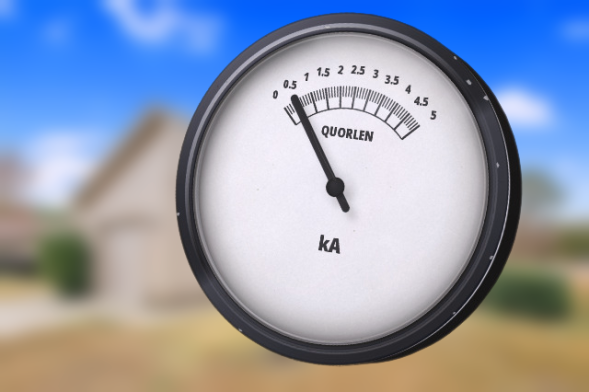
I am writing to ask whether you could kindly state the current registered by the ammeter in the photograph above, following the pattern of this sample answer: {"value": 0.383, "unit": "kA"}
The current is {"value": 0.5, "unit": "kA"}
